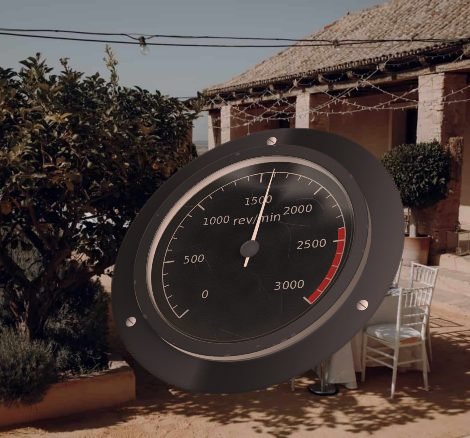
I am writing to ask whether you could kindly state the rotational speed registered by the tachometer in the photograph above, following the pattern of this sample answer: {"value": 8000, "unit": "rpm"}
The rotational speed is {"value": 1600, "unit": "rpm"}
